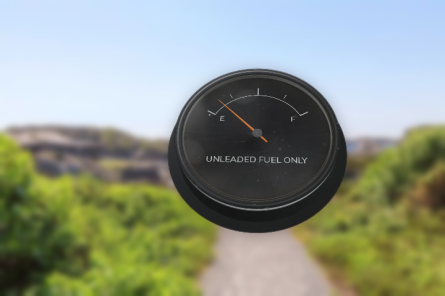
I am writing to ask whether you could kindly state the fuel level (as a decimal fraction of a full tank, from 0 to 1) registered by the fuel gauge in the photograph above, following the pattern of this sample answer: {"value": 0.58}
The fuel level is {"value": 0.125}
